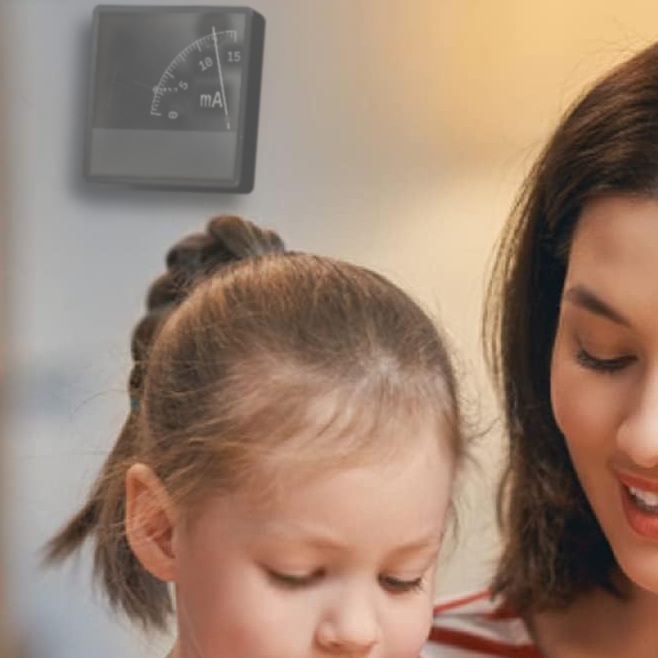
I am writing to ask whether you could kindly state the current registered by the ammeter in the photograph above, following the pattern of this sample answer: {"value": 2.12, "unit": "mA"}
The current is {"value": 12.5, "unit": "mA"}
